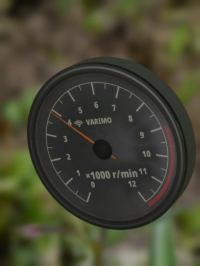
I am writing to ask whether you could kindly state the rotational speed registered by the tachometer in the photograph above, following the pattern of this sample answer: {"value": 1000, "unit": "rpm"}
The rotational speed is {"value": 4000, "unit": "rpm"}
